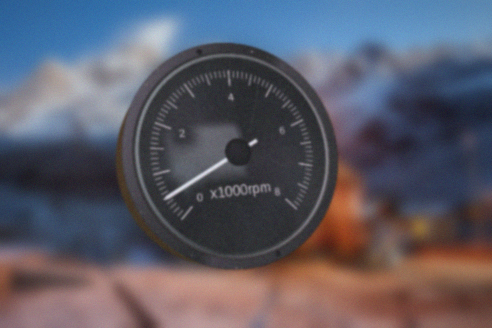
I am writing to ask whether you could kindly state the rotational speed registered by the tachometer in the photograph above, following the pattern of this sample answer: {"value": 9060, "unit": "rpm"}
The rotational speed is {"value": 500, "unit": "rpm"}
